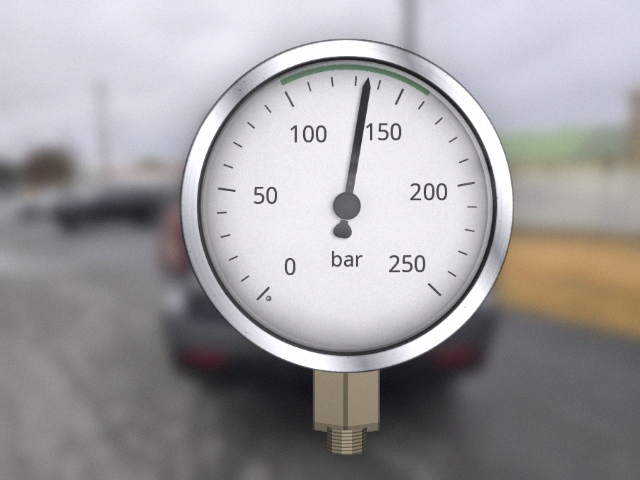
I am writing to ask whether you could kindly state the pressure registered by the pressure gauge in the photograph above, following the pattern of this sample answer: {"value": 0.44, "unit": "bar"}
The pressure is {"value": 135, "unit": "bar"}
